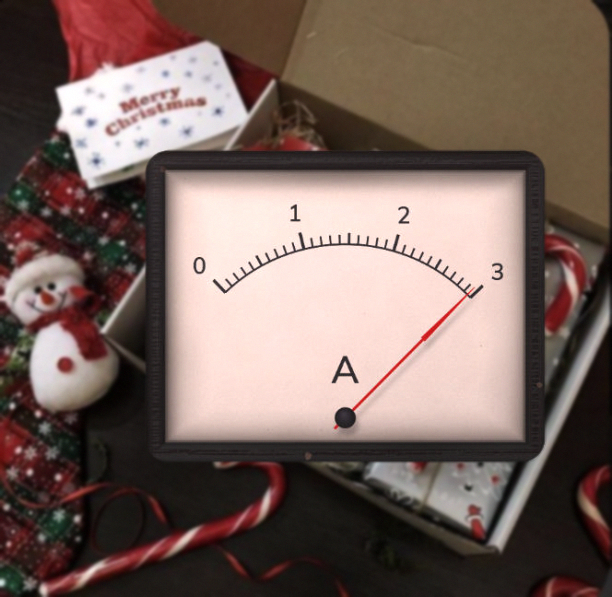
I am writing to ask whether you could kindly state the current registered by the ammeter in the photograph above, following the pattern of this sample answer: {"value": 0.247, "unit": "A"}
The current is {"value": 2.95, "unit": "A"}
